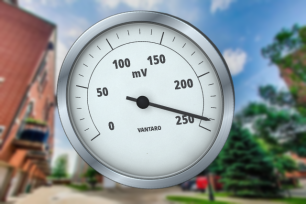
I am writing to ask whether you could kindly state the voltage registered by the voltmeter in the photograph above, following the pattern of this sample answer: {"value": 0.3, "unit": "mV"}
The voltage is {"value": 240, "unit": "mV"}
